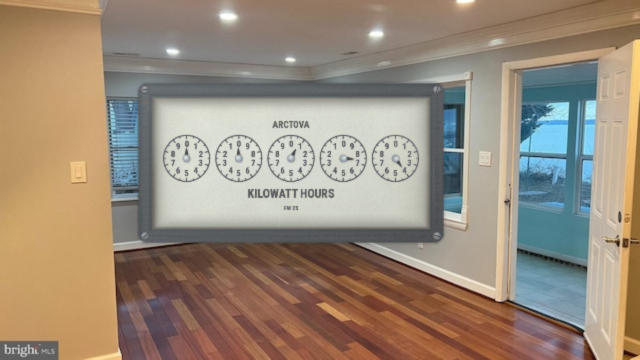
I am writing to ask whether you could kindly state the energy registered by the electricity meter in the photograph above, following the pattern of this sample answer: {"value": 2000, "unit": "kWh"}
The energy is {"value": 74, "unit": "kWh"}
